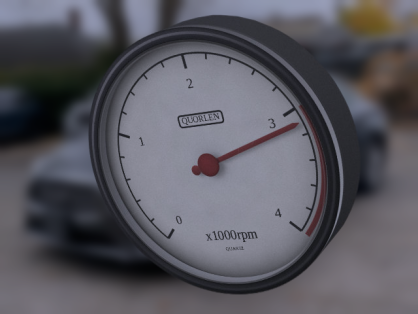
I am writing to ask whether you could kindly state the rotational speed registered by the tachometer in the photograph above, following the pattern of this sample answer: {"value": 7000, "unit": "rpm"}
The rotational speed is {"value": 3100, "unit": "rpm"}
